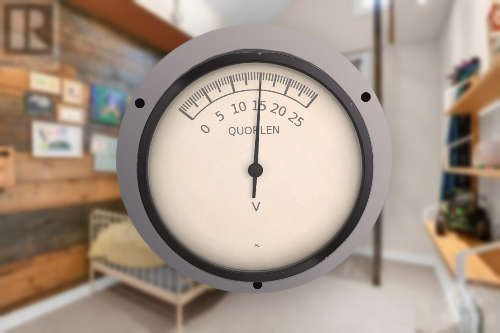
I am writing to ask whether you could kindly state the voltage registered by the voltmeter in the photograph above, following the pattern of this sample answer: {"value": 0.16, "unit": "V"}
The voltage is {"value": 15, "unit": "V"}
